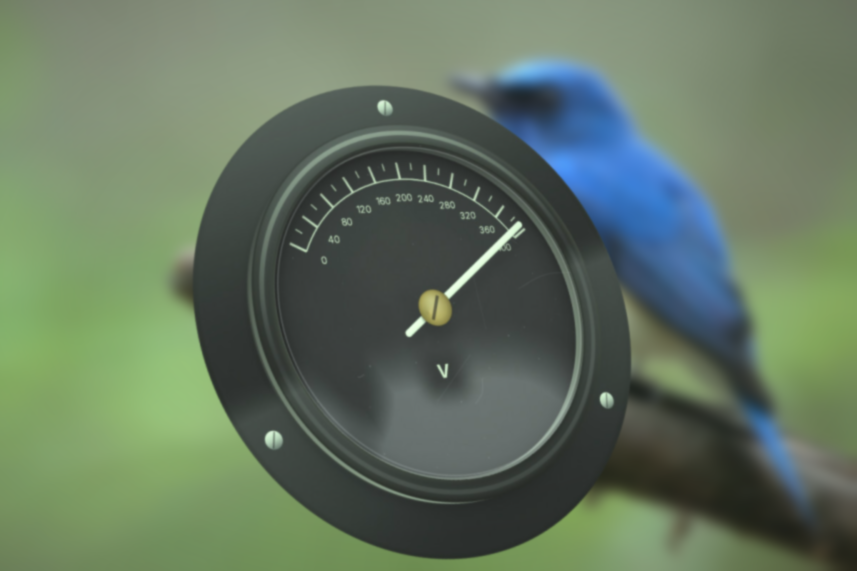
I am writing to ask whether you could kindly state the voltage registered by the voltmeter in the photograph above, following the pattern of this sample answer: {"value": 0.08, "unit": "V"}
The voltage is {"value": 390, "unit": "V"}
